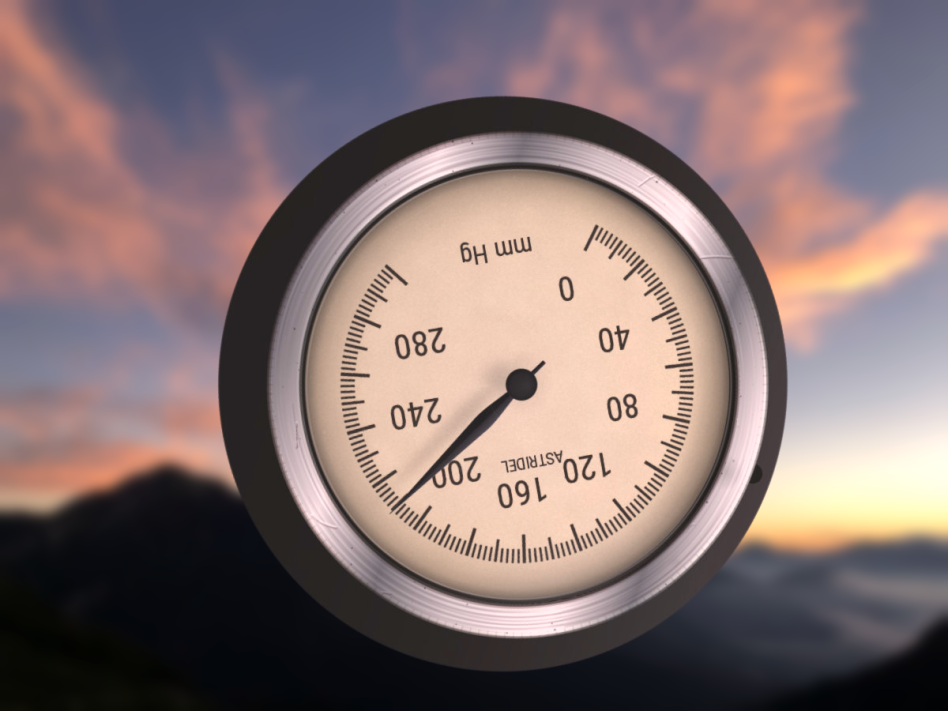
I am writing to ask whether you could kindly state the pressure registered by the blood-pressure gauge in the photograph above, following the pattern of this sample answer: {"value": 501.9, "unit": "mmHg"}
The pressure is {"value": 210, "unit": "mmHg"}
